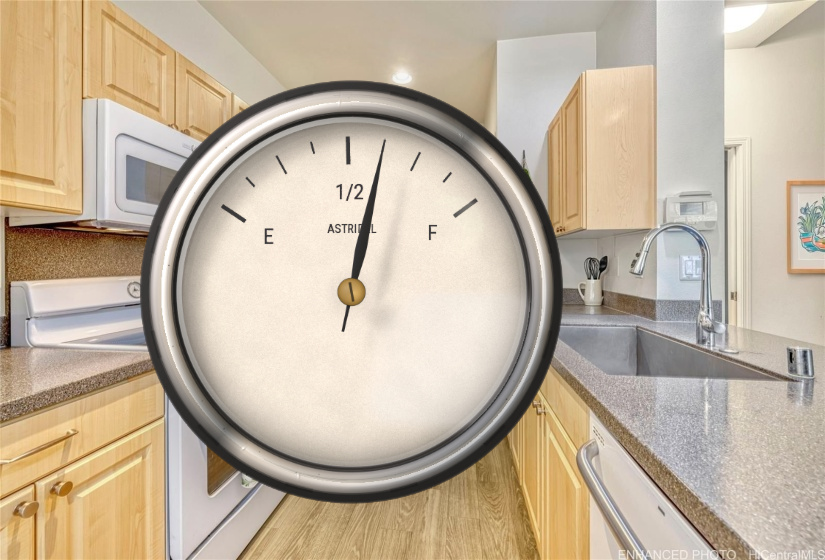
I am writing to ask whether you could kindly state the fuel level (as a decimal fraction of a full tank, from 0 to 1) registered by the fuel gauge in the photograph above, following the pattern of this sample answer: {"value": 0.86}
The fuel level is {"value": 0.625}
